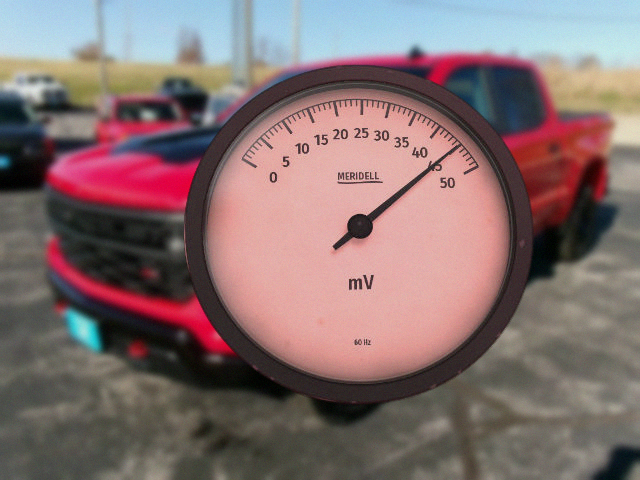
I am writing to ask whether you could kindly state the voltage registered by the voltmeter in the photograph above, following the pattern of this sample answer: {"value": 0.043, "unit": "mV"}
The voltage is {"value": 45, "unit": "mV"}
